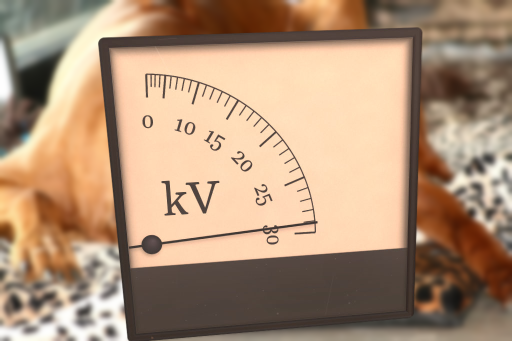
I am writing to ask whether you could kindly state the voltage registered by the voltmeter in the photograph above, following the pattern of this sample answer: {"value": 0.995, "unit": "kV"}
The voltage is {"value": 29, "unit": "kV"}
